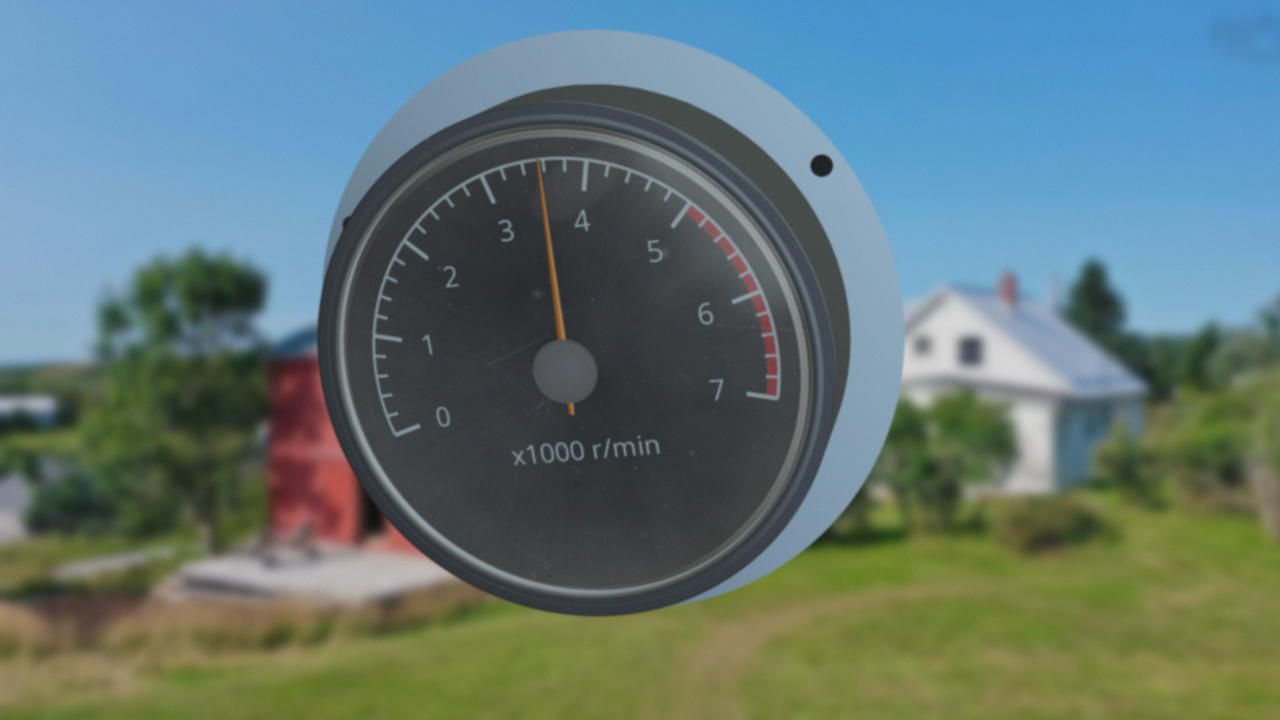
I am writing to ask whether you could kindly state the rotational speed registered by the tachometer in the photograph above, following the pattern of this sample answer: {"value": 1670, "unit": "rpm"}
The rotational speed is {"value": 3600, "unit": "rpm"}
